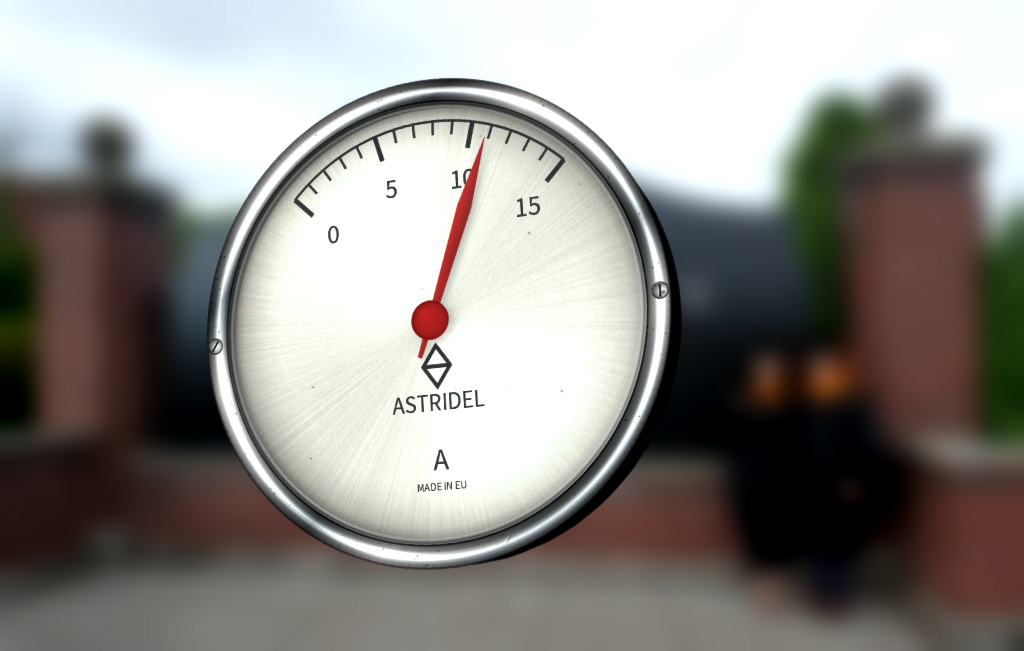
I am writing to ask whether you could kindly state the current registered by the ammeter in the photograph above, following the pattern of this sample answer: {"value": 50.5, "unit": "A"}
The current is {"value": 11, "unit": "A"}
